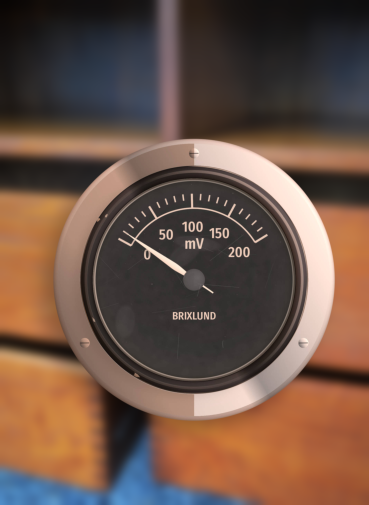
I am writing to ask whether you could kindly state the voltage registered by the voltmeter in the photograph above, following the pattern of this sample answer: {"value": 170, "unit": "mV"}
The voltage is {"value": 10, "unit": "mV"}
